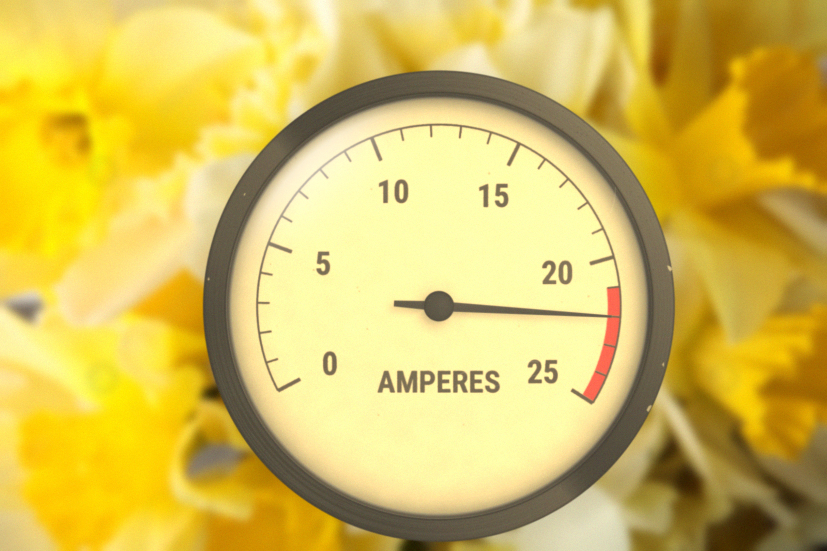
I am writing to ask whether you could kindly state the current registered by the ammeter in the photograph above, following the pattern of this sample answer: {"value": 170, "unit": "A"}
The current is {"value": 22, "unit": "A"}
